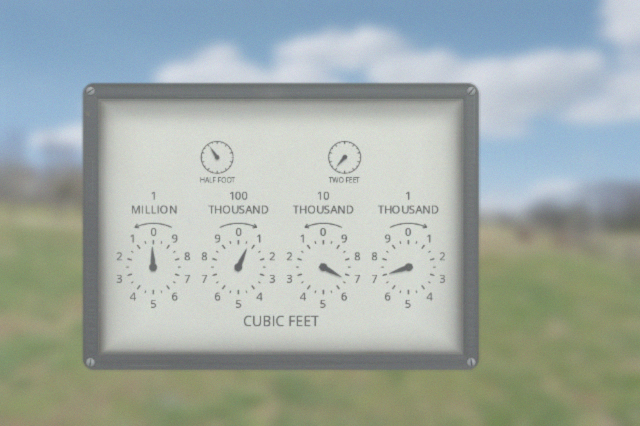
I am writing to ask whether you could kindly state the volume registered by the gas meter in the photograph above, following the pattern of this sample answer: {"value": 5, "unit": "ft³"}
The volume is {"value": 6700, "unit": "ft³"}
